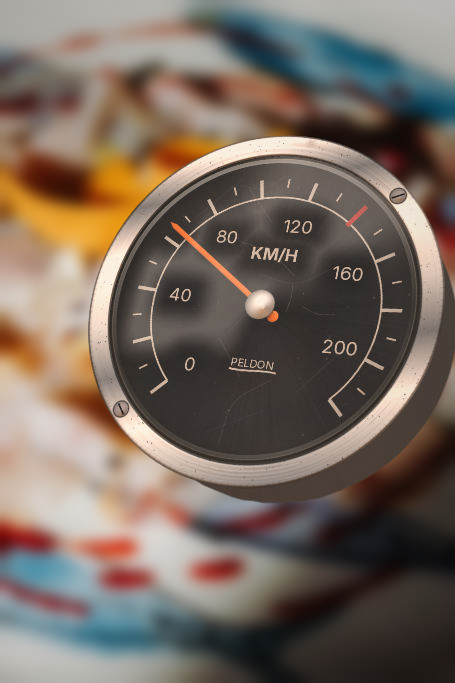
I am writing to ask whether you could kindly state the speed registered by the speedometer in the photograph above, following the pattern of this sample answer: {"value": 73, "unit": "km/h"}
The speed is {"value": 65, "unit": "km/h"}
